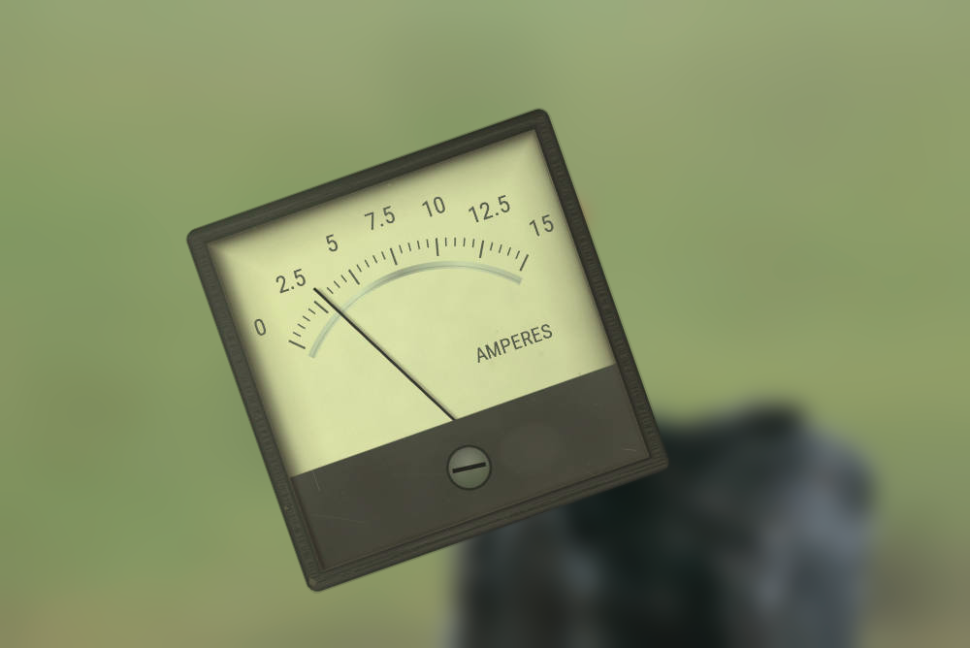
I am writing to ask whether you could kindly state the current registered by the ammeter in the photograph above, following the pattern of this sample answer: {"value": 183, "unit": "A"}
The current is {"value": 3, "unit": "A"}
